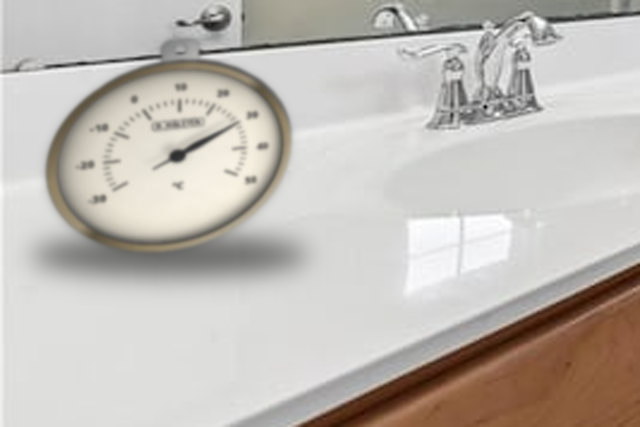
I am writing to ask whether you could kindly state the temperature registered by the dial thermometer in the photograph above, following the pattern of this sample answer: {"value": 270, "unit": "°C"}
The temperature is {"value": 30, "unit": "°C"}
